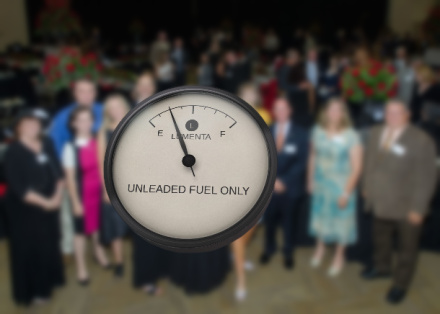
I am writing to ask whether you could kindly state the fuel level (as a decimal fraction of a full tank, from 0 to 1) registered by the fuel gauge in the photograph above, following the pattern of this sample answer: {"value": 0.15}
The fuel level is {"value": 0.25}
